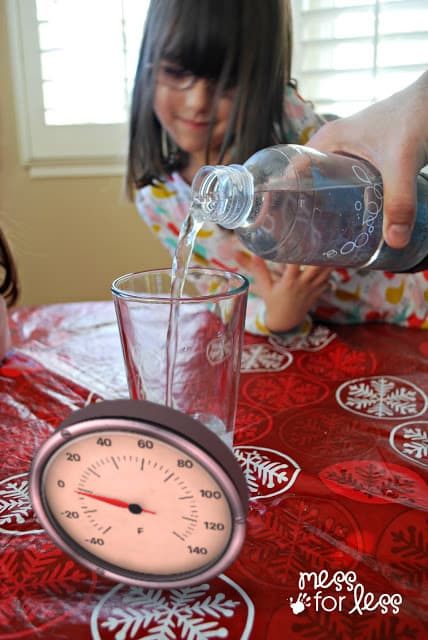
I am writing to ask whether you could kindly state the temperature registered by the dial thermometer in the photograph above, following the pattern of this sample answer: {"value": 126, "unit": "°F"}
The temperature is {"value": 0, "unit": "°F"}
